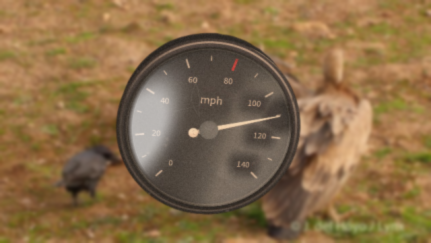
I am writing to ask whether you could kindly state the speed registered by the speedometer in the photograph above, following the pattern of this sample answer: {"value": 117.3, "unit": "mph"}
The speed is {"value": 110, "unit": "mph"}
